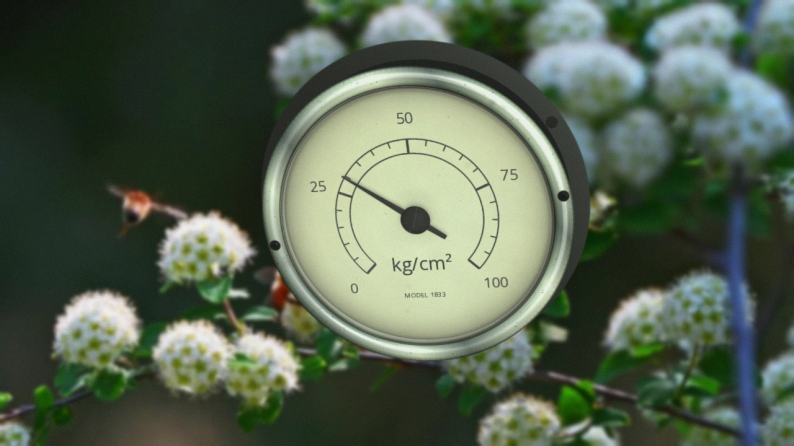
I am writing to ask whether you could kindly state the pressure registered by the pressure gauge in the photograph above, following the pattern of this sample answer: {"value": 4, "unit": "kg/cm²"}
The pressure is {"value": 30, "unit": "kg/cm²"}
